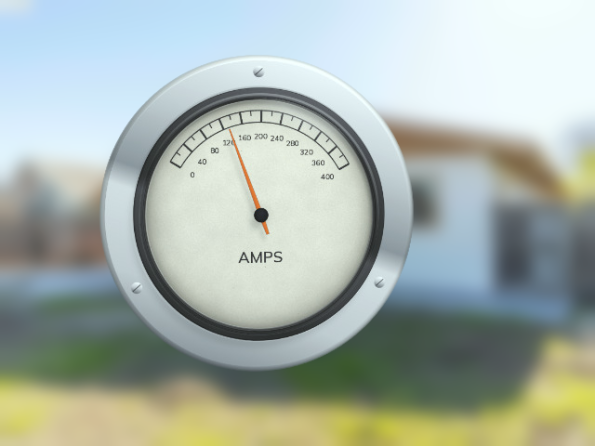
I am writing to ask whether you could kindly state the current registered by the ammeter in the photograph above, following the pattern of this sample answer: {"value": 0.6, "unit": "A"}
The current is {"value": 130, "unit": "A"}
